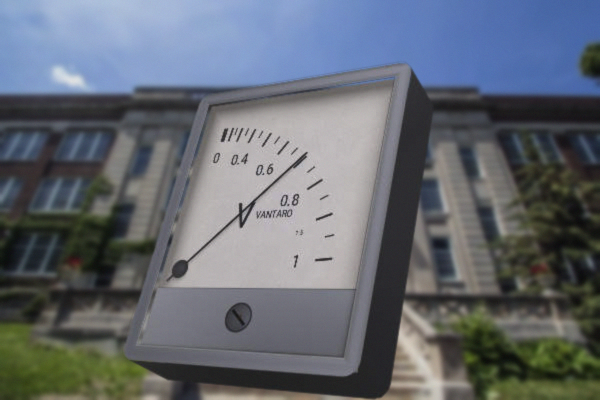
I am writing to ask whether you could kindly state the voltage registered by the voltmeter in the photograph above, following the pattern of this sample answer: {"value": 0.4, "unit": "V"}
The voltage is {"value": 0.7, "unit": "V"}
